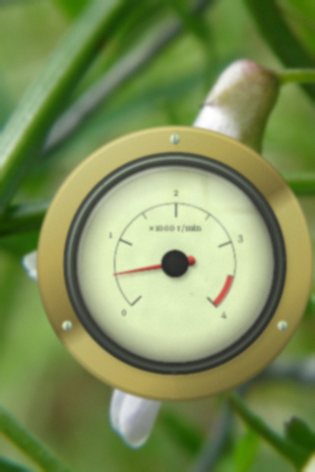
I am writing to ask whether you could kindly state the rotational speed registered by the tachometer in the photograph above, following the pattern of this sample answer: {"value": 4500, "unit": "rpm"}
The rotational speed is {"value": 500, "unit": "rpm"}
